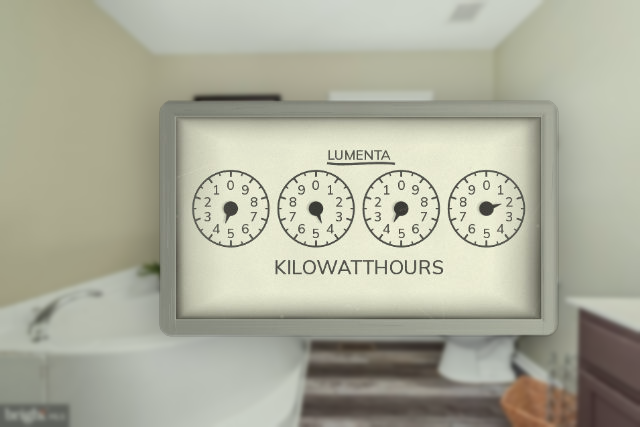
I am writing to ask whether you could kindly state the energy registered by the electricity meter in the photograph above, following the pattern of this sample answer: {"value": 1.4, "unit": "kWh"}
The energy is {"value": 4442, "unit": "kWh"}
